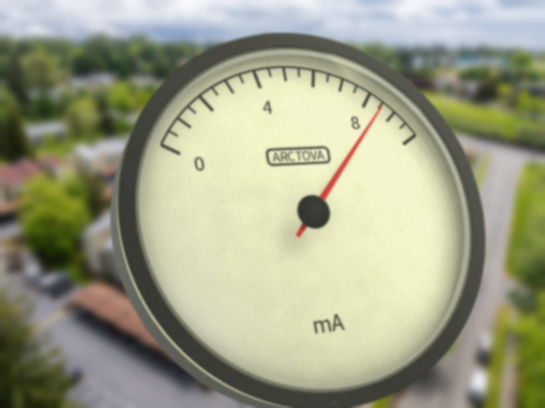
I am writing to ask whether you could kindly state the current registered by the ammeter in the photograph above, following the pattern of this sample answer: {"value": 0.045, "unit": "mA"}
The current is {"value": 8.5, "unit": "mA"}
